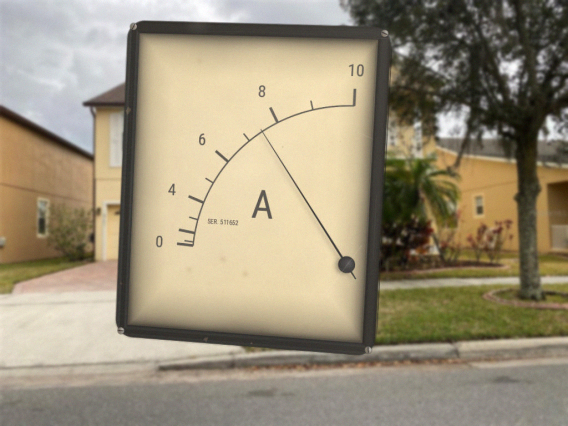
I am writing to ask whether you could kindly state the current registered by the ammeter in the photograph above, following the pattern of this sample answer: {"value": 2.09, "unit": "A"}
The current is {"value": 7.5, "unit": "A"}
